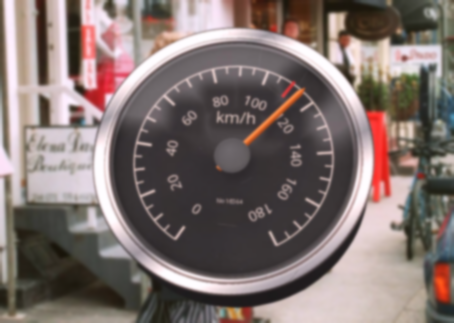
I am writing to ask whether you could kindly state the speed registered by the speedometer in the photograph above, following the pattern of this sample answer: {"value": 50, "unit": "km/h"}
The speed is {"value": 115, "unit": "km/h"}
